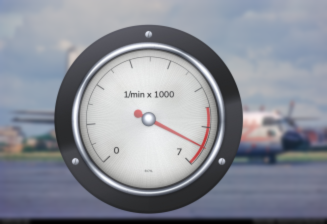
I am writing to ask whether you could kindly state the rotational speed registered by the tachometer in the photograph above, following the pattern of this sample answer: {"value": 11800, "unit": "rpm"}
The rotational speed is {"value": 6500, "unit": "rpm"}
